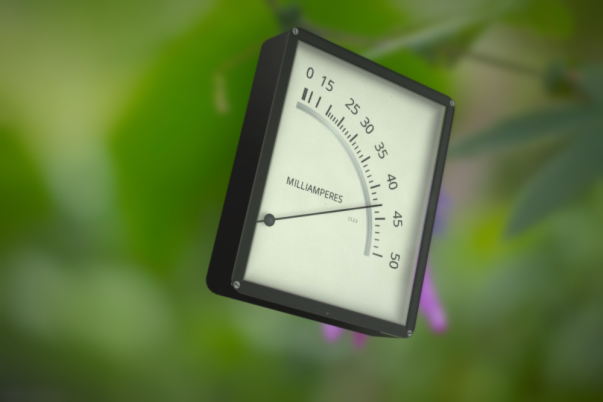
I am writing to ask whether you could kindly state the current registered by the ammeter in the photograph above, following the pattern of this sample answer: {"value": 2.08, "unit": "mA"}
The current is {"value": 43, "unit": "mA"}
